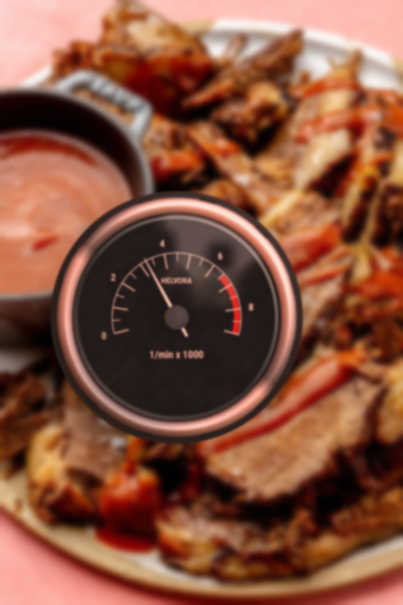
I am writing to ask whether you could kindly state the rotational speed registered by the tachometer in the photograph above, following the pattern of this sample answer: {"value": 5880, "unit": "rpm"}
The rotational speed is {"value": 3250, "unit": "rpm"}
